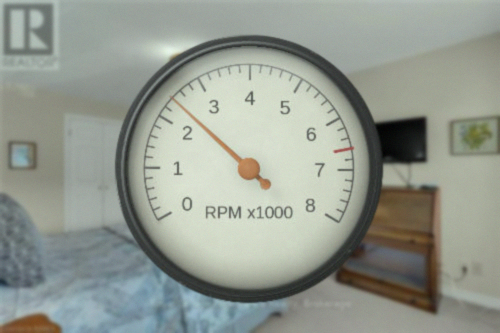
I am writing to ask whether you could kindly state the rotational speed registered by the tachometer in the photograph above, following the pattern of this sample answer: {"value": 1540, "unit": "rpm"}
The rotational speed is {"value": 2400, "unit": "rpm"}
